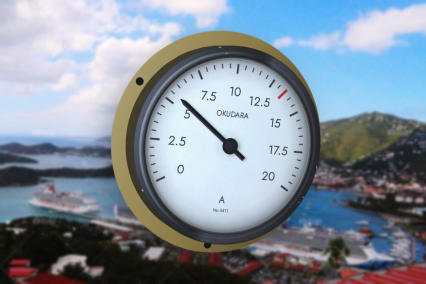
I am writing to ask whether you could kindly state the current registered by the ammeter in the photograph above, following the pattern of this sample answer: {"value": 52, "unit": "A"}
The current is {"value": 5.5, "unit": "A"}
